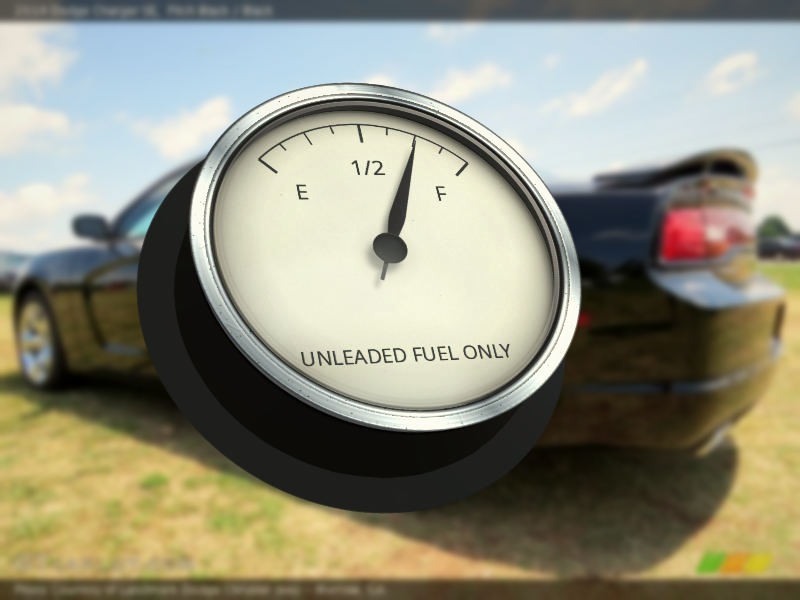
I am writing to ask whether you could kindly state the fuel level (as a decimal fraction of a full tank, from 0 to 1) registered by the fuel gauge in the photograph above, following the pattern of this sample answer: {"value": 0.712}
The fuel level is {"value": 0.75}
